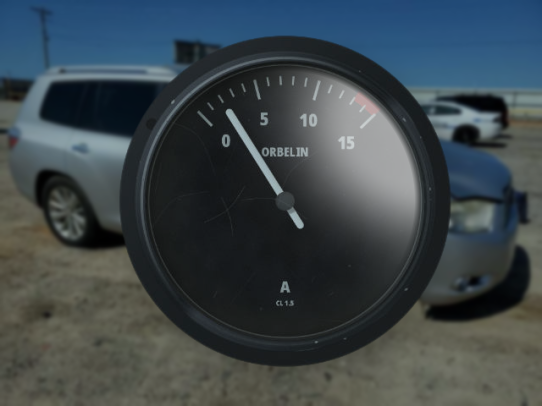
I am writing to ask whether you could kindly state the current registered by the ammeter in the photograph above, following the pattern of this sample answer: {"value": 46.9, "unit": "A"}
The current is {"value": 2, "unit": "A"}
